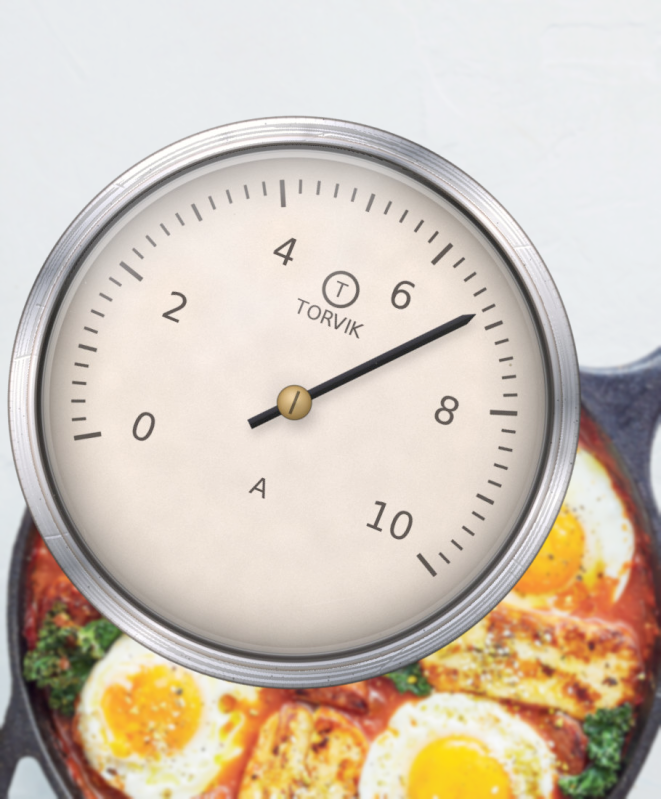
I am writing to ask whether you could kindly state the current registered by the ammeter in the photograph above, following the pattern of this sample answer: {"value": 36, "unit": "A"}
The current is {"value": 6.8, "unit": "A"}
